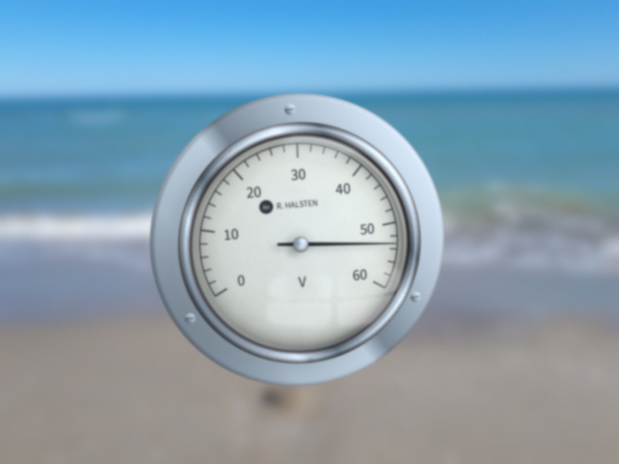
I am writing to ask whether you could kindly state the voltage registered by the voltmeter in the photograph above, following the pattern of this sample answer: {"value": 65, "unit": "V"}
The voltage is {"value": 53, "unit": "V"}
